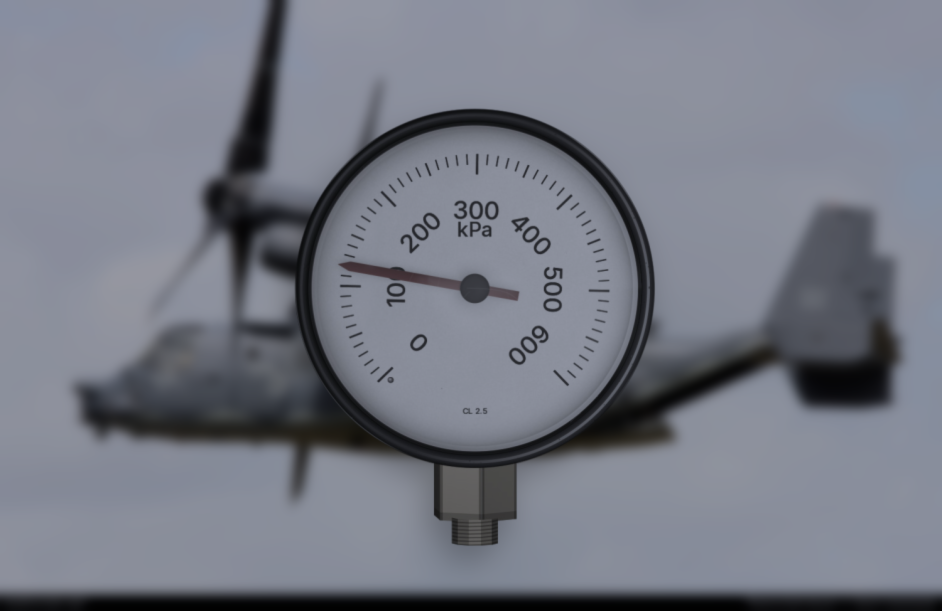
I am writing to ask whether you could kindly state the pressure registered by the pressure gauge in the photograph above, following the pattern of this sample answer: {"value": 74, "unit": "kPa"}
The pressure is {"value": 120, "unit": "kPa"}
